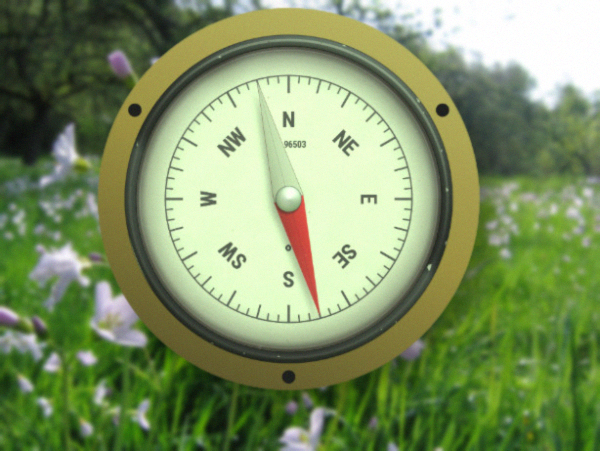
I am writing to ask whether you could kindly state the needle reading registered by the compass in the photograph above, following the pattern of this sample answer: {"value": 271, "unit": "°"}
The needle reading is {"value": 165, "unit": "°"}
